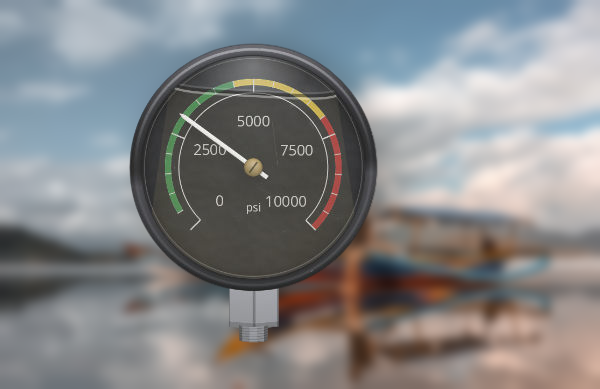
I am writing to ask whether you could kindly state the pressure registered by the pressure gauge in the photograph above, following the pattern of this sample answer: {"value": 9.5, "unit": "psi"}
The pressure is {"value": 3000, "unit": "psi"}
